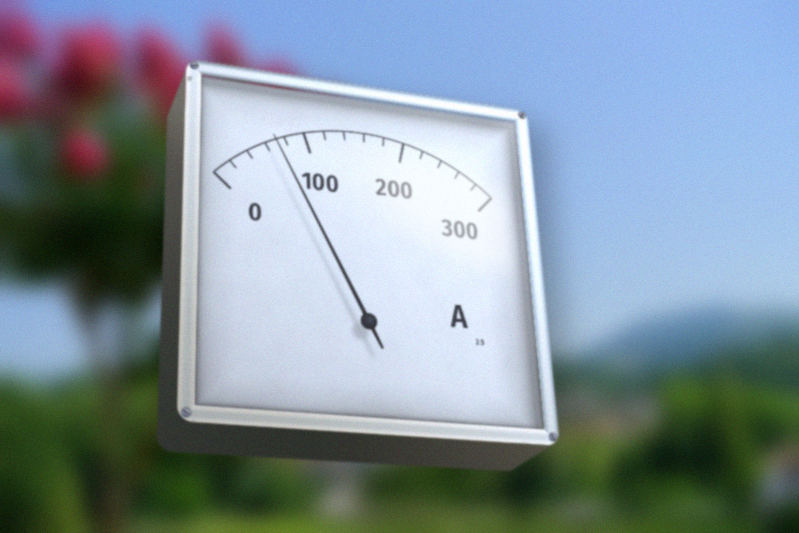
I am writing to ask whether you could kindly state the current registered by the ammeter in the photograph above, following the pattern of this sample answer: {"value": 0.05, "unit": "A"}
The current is {"value": 70, "unit": "A"}
